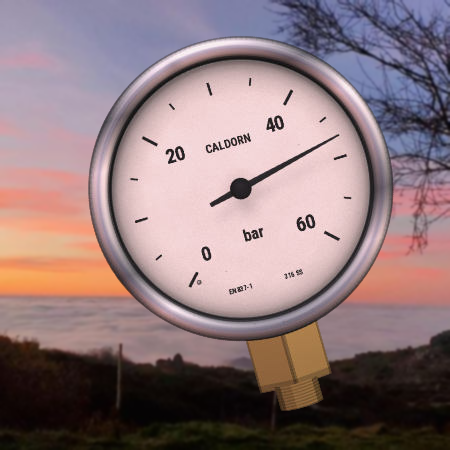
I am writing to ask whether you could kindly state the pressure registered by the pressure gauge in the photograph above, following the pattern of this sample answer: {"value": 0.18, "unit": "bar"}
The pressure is {"value": 47.5, "unit": "bar"}
